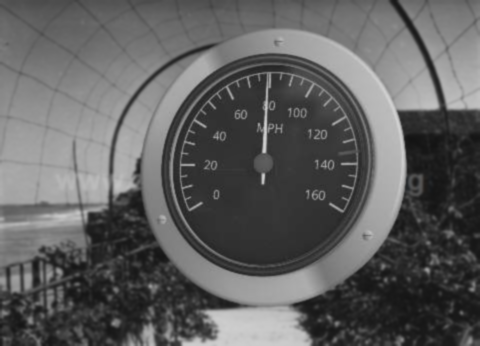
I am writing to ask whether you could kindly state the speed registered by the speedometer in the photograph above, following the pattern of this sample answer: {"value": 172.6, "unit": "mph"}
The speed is {"value": 80, "unit": "mph"}
